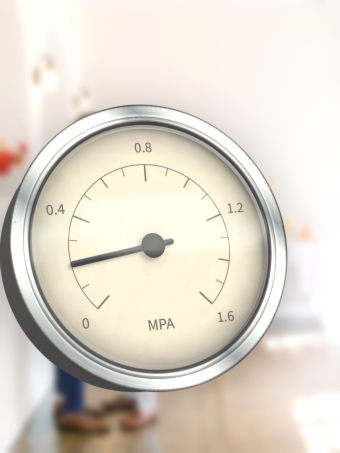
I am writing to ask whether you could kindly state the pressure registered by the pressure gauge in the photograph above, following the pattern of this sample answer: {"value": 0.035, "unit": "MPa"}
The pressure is {"value": 0.2, "unit": "MPa"}
